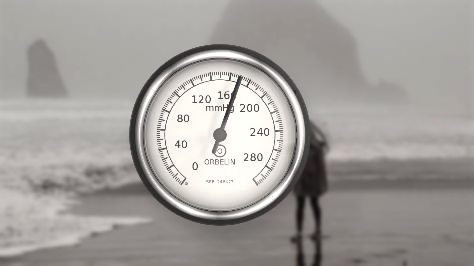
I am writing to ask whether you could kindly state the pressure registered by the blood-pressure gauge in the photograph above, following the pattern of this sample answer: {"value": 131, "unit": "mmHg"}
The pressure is {"value": 170, "unit": "mmHg"}
